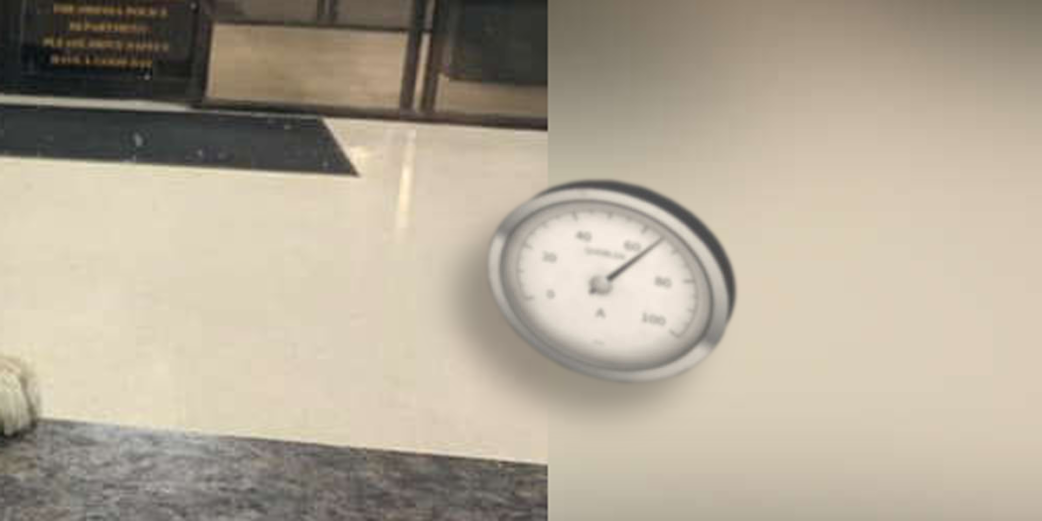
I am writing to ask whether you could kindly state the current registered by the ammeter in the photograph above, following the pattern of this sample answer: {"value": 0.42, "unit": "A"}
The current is {"value": 65, "unit": "A"}
